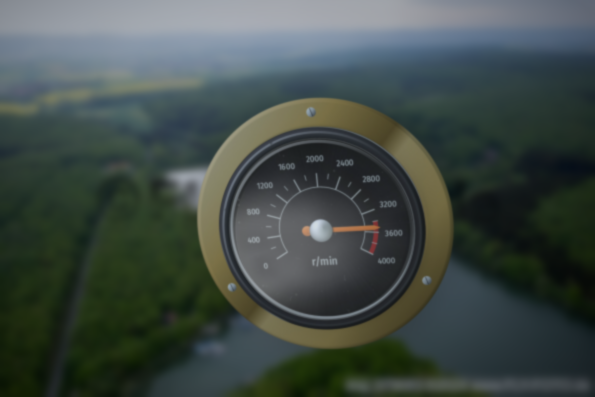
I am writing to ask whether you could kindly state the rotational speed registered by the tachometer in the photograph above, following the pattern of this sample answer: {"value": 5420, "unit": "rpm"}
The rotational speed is {"value": 3500, "unit": "rpm"}
